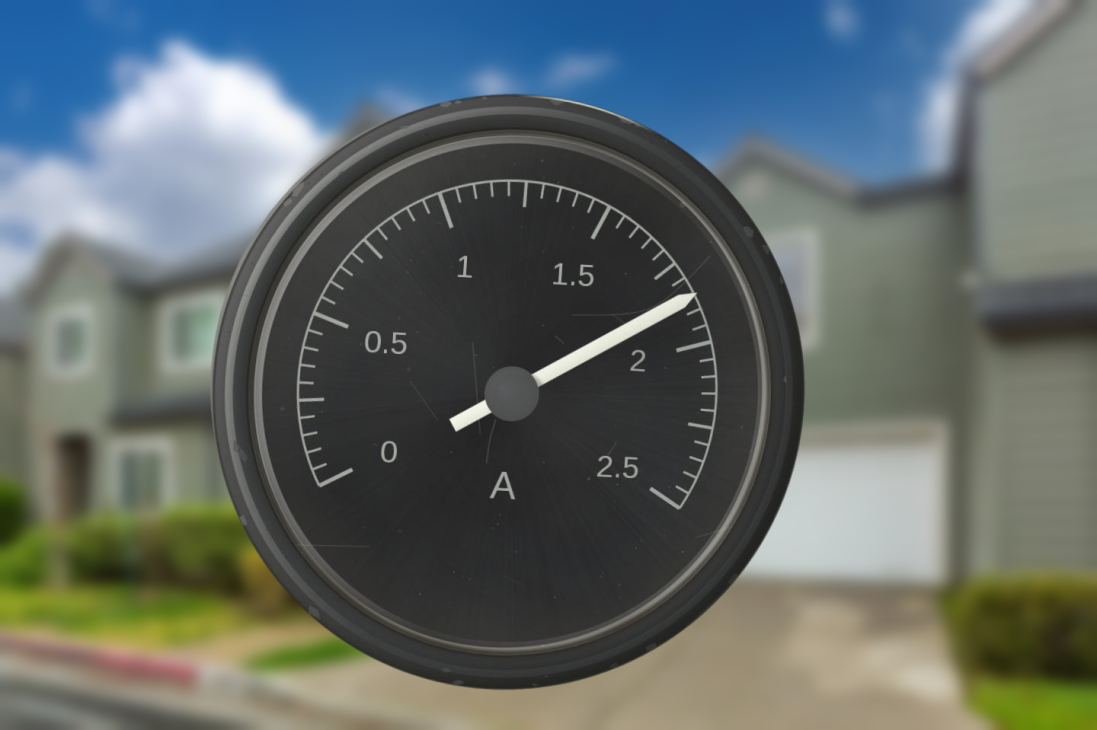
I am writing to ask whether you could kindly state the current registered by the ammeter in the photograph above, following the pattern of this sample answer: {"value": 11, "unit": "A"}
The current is {"value": 1.85, "unit": "A"}
